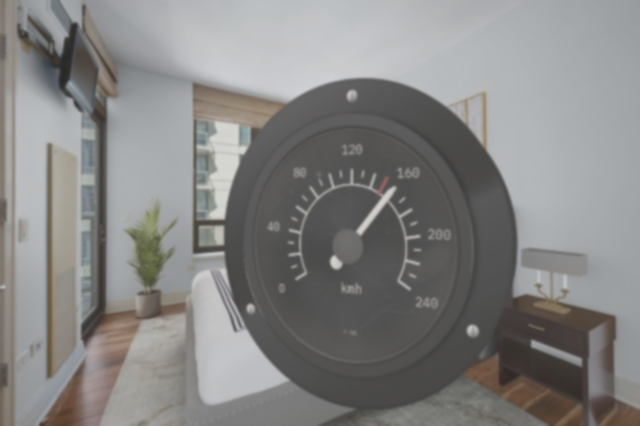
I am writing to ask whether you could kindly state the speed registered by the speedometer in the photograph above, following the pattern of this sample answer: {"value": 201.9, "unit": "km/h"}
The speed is {"value": 160, "unit": "km/h"}
